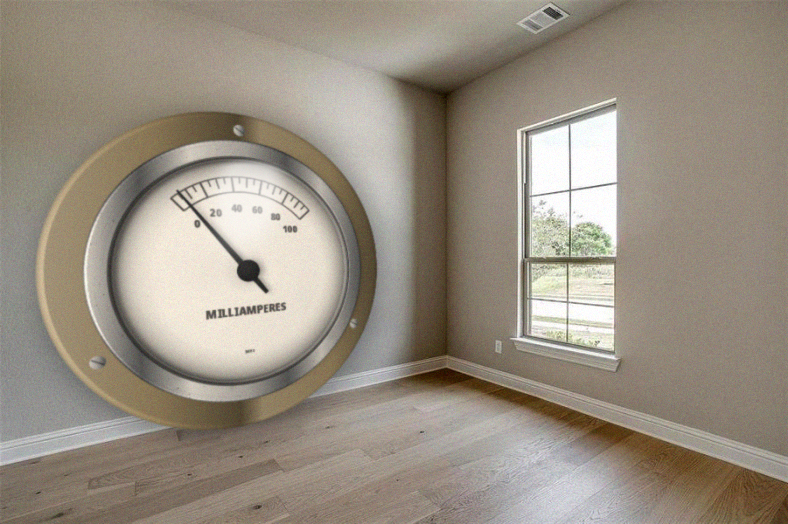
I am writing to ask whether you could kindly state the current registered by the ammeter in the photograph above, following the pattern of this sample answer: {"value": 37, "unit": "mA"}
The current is {"value": 5, "unit": "mA"}
